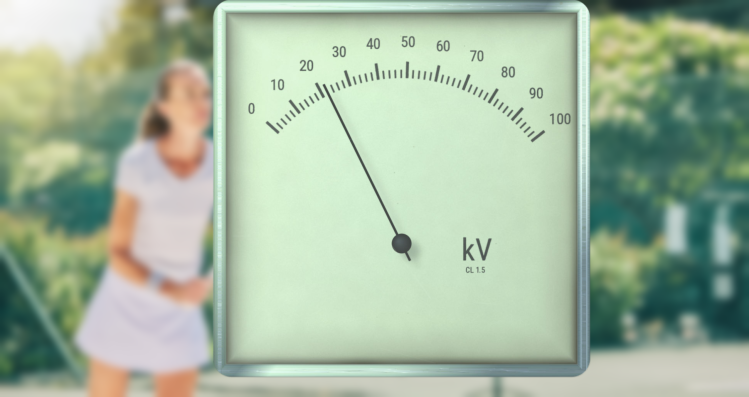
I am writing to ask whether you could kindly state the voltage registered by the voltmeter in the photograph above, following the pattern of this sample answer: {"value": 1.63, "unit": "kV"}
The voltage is {"value": 22, "unit": "kV"}
